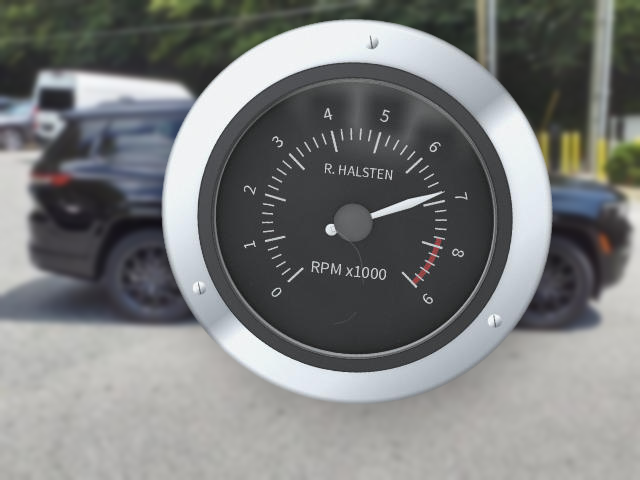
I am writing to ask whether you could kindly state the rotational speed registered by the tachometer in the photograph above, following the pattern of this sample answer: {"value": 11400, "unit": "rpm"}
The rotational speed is {"value": 6800, "unit": "rpm"}
